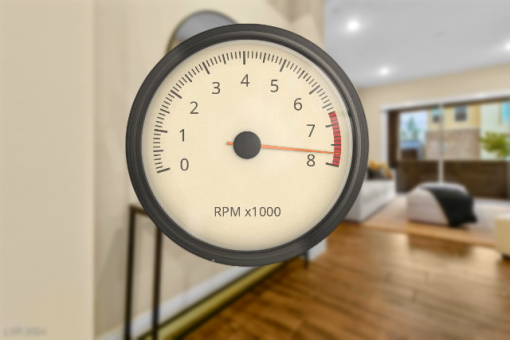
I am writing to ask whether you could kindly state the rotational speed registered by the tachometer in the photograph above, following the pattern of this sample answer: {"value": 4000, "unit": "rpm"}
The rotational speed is {"value": 7700, "unit": "rpm"}
